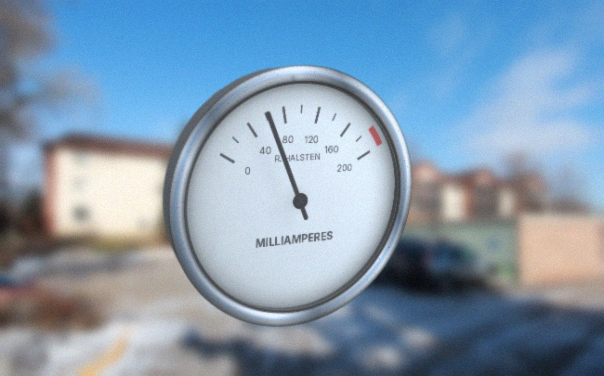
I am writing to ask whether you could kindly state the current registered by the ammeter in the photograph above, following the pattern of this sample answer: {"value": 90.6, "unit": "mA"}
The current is {"value": 60, "unit": "mA"}
